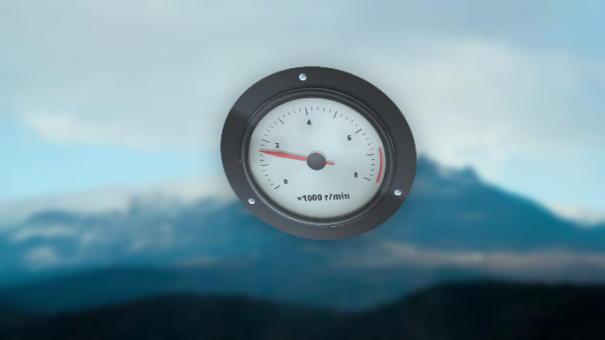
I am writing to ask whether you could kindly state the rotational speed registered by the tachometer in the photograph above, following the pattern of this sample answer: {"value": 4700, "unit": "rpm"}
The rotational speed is {"value": 1600, "unit": "rpm"}
